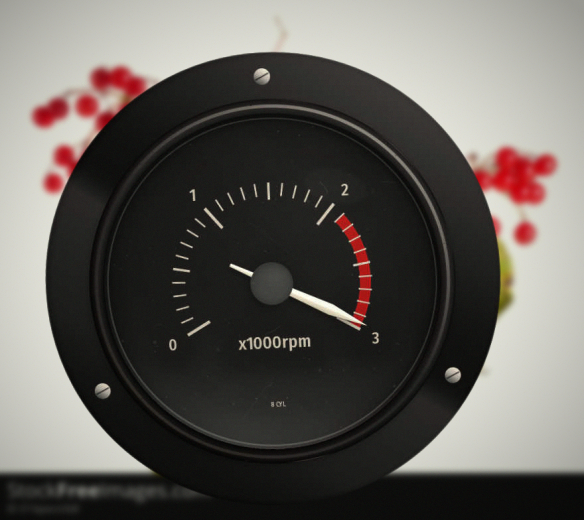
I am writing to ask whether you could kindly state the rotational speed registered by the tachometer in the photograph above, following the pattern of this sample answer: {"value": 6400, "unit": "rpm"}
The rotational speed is {"value": 2950, "unit": "rpm"}
